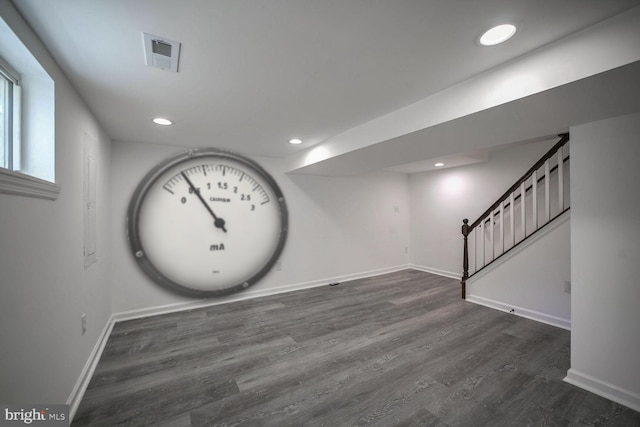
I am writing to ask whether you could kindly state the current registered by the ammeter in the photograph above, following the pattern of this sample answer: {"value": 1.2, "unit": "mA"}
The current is {"value": 0.5, "unit": "mA"}
